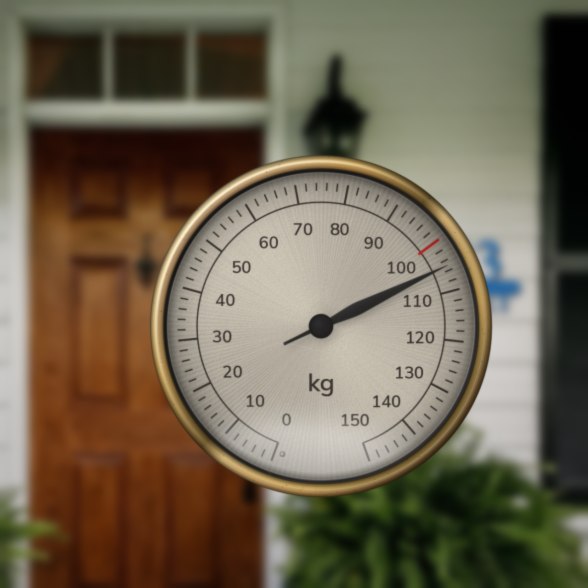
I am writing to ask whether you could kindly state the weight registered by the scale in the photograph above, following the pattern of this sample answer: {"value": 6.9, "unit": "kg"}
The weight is {"value": 105, "unit": "kg"}
